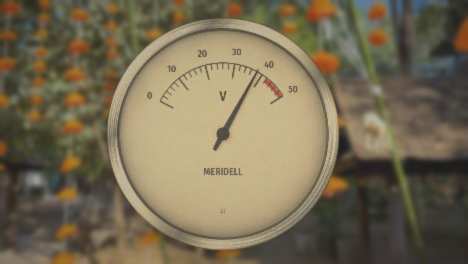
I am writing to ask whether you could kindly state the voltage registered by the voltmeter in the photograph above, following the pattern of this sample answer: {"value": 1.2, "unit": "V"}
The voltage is {"value": 38, "unit": "V"}
